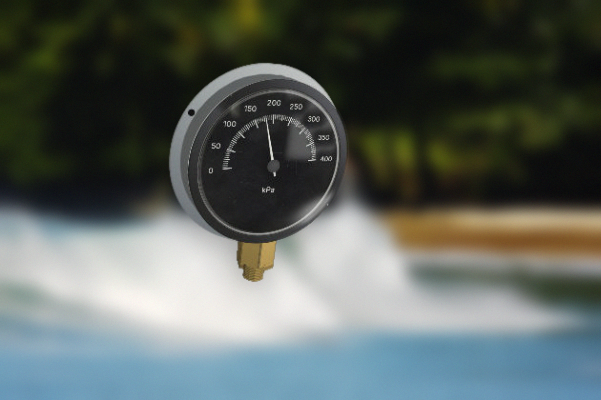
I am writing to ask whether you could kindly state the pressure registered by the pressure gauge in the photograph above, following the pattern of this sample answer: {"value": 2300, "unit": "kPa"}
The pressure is {"value": 175, "unit": "kPa"}
